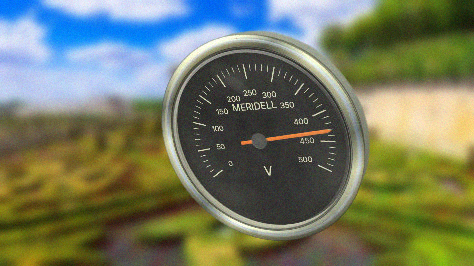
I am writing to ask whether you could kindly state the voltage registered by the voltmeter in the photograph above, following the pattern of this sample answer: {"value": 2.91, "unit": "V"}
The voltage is {"value": 430, "unit": "V"}
